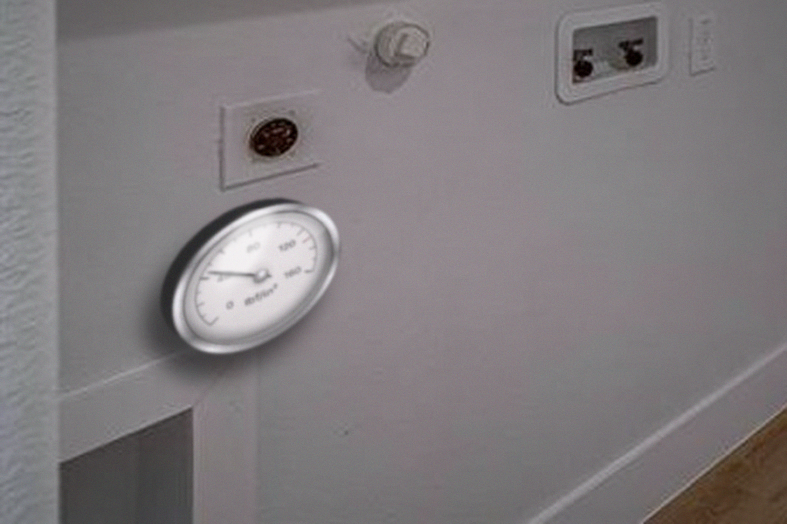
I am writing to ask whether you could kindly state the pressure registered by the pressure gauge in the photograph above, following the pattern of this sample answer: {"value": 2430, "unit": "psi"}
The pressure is {"value": 45, "unit": "psi"}
